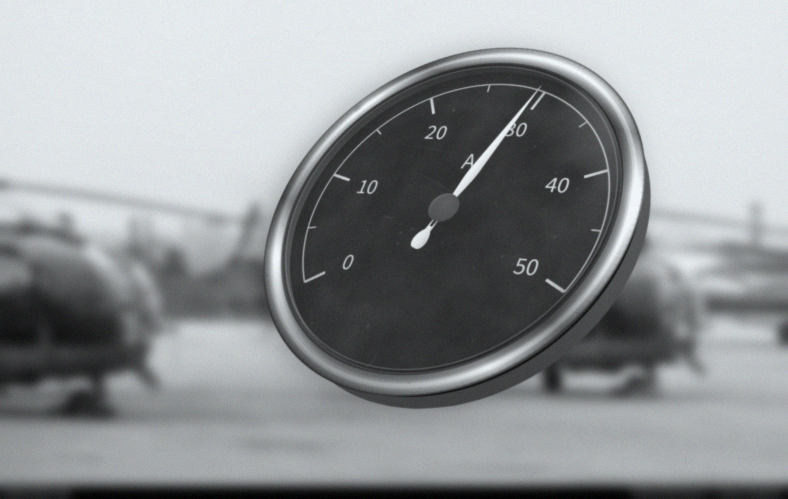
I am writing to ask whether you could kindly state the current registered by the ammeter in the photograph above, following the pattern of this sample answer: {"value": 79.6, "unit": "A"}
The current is {"value": 30, "unit": "A"}
